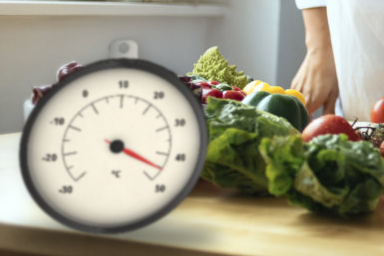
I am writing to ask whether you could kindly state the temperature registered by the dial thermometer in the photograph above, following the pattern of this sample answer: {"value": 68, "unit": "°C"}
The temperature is {"value": 45, "unit": "°C"}
